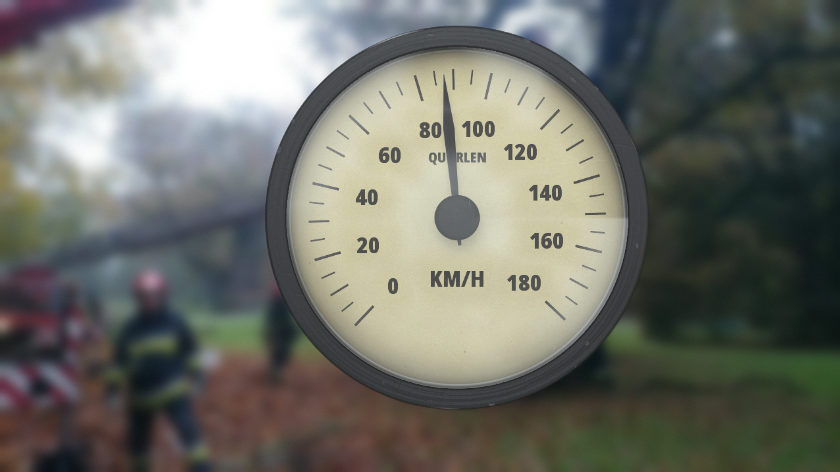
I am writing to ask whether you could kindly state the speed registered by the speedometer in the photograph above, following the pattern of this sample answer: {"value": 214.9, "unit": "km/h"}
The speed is {"value": 87.5, "unit": "km/h"}
